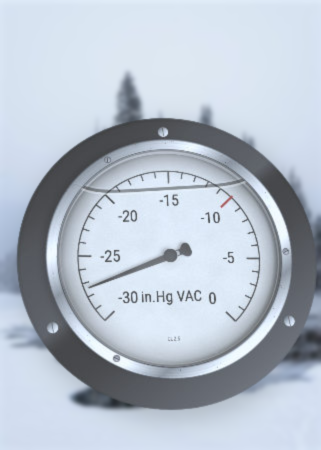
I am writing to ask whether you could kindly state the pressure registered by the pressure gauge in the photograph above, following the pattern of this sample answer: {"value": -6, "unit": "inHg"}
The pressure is {"value": -27.5, "unit": "inHg"}
